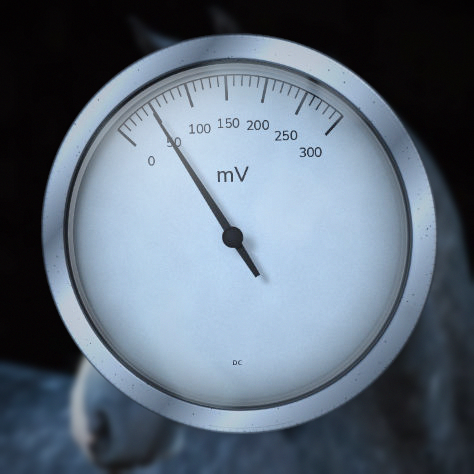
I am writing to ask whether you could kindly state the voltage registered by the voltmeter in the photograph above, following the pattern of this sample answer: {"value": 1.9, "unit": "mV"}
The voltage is {"value": 50, "unit": "mV"}
